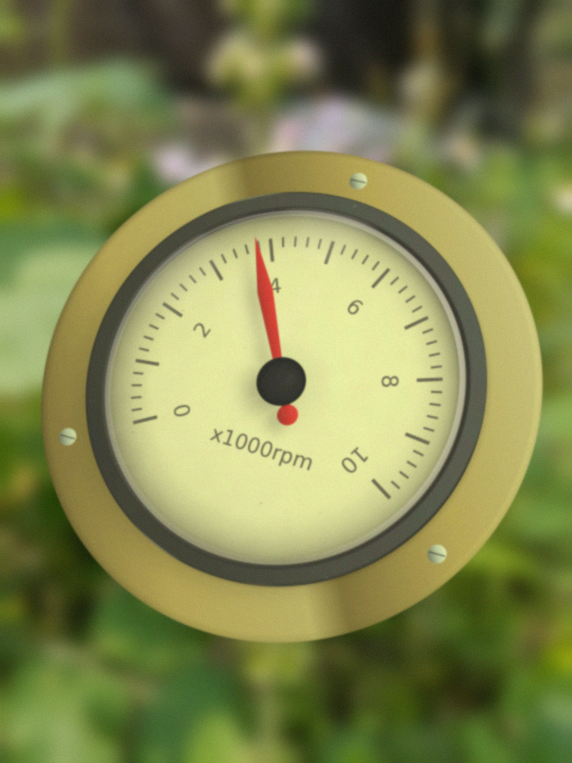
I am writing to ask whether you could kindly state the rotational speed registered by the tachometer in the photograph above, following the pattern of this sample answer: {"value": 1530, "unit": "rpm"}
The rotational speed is {"value": 3800, "unit": "rpm"}
